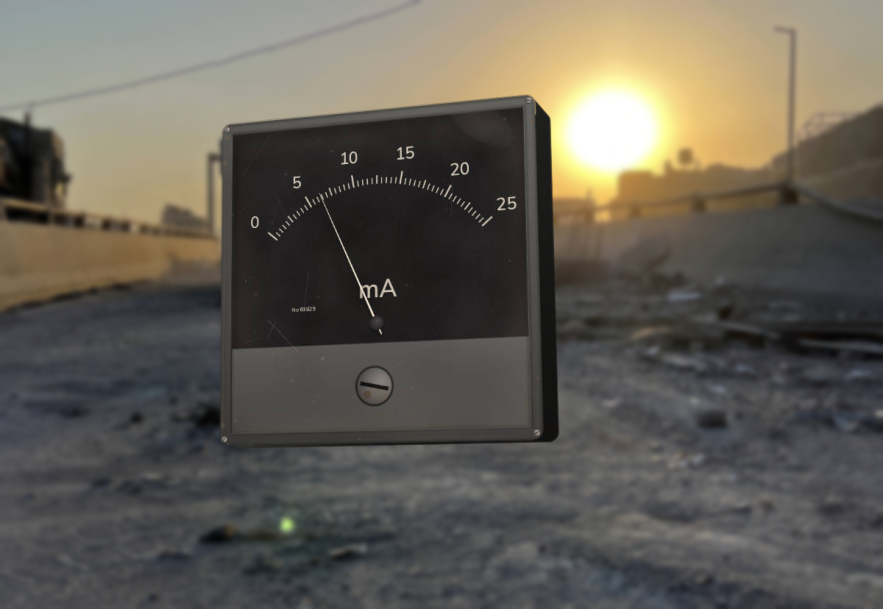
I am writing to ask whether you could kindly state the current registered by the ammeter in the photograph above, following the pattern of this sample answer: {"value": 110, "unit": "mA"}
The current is {"value": 6.5, "unit": "mA"}
